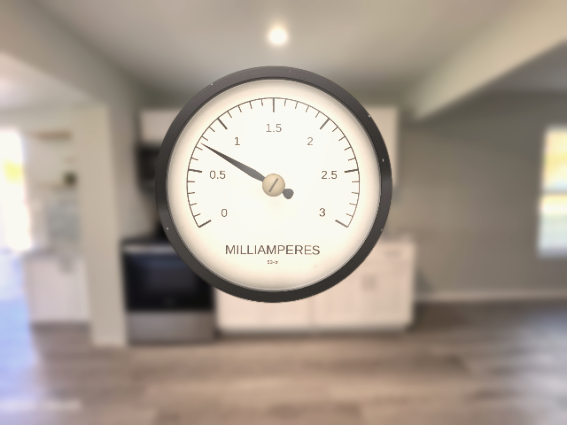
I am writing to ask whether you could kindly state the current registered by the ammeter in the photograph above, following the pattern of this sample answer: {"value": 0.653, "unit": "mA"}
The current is {"value": 0.75, "unit": "mA"}
